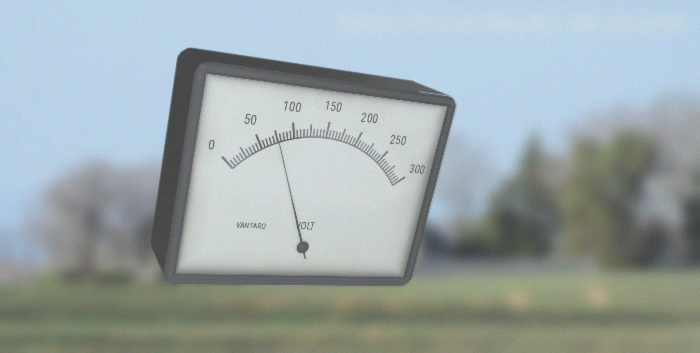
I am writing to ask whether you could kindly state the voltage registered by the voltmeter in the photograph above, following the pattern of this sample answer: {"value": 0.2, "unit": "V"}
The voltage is {"value": 75, "unit": "V"}
